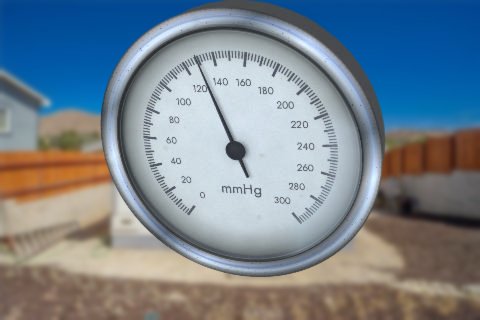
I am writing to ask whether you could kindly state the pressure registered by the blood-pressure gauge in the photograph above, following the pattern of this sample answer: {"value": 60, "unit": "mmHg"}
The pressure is {"value": 130, "unit": "mmHg"}
